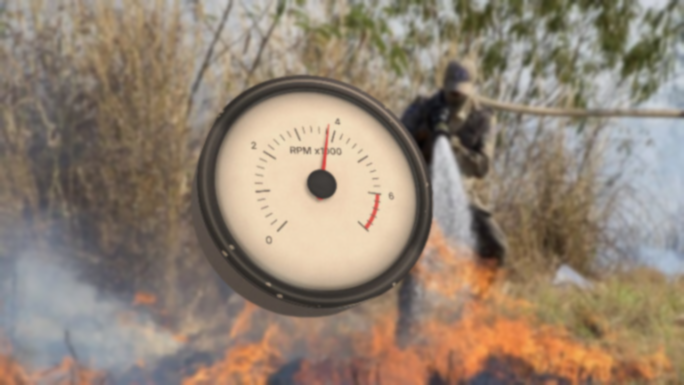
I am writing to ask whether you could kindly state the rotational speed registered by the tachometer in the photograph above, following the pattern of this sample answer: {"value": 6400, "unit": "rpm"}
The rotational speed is {"value": 3800, "unit": "rpm"}
